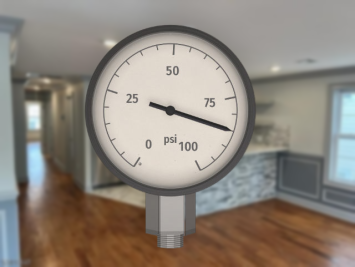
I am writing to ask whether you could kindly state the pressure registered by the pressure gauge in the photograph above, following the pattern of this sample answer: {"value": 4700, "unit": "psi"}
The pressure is {"value": 85, "unit": "psi"}
